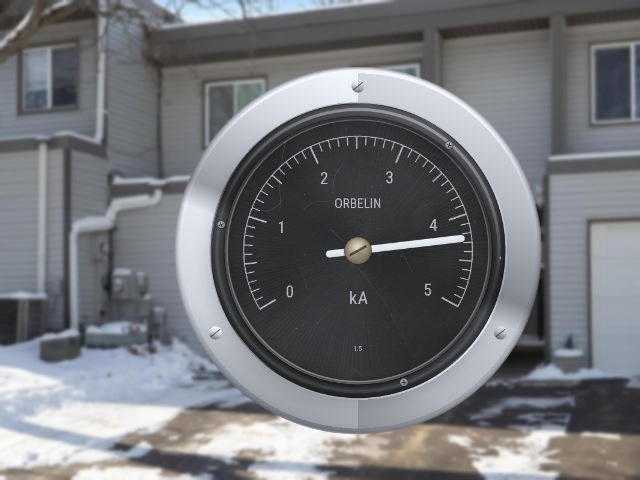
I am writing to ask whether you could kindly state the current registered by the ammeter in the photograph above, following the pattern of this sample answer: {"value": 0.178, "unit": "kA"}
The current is {"value": 4.25, "unit": "kA"}
